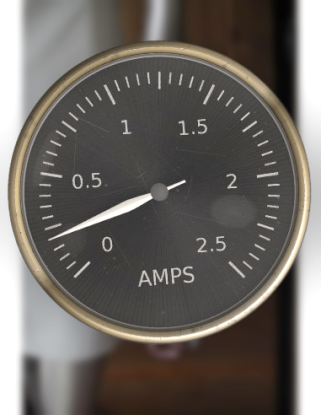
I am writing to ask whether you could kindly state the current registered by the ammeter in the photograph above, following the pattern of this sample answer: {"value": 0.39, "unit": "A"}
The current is {"value": 0.2, "unit": "A"}
